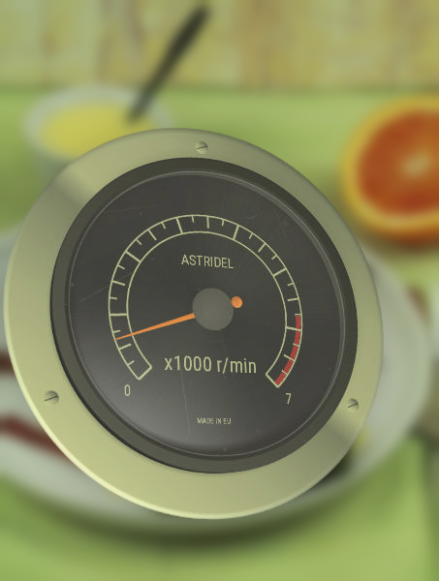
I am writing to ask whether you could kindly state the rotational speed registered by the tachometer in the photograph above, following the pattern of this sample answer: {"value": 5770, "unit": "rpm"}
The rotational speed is {"value": 625, "unit": "rpm"}
